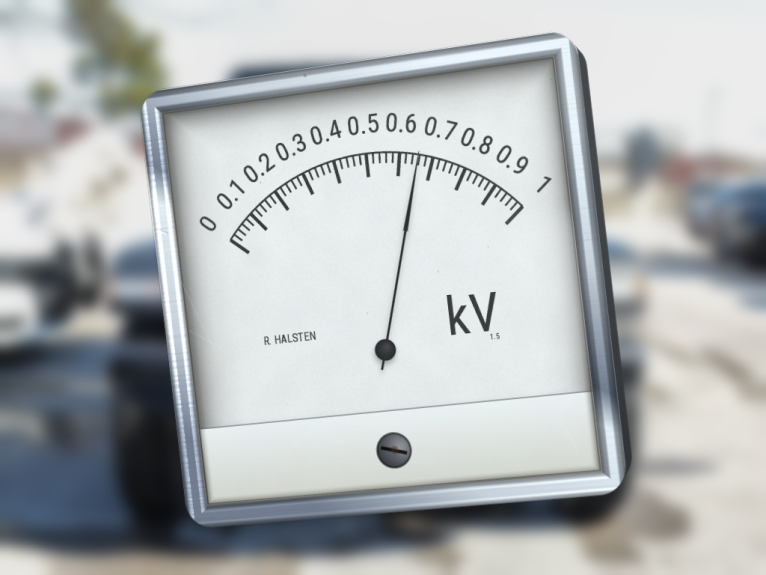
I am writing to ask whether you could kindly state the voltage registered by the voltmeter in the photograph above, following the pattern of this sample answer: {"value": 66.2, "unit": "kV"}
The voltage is {"value": 0.66, "unit": "kV"}
